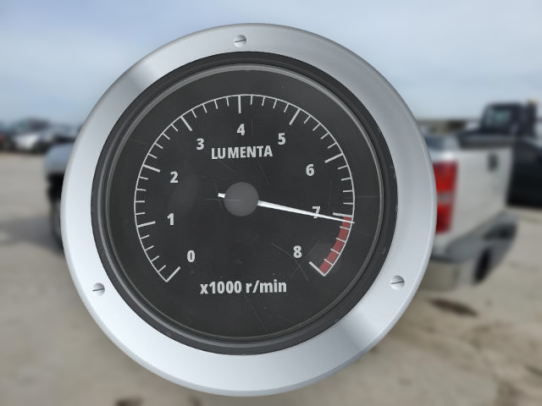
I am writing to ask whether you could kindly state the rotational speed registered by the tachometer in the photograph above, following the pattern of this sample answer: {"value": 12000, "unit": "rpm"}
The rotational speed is {"value": 7100, "unit": "rpm"}
